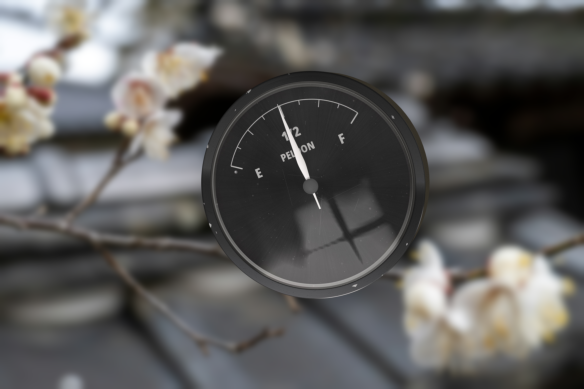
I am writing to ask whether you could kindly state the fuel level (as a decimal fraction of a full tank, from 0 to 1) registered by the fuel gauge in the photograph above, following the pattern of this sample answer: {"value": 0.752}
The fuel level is {"value": 0.5}
